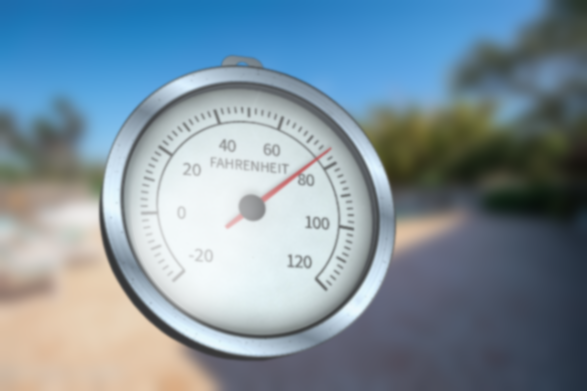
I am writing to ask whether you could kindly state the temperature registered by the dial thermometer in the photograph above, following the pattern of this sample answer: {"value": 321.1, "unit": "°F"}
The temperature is {"value": 76, "unit": "°F"}
